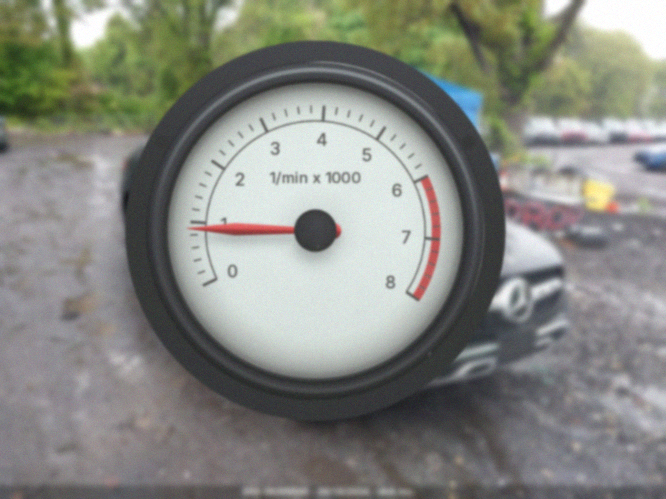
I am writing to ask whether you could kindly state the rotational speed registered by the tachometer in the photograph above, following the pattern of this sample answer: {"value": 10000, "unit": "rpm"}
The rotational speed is {"value": 900, "unit": "rpm"}
